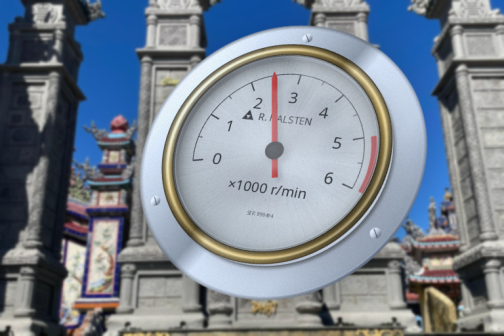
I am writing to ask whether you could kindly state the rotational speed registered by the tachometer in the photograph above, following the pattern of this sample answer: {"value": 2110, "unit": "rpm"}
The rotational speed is {"value": 2500, "unit": "rpm"}
